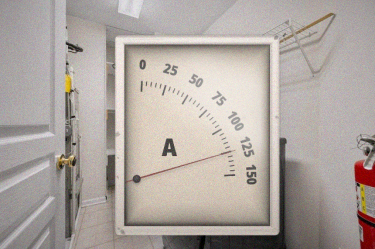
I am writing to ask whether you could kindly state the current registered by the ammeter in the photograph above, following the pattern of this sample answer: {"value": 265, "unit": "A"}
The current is {"value": 125, "unit": "A"}
